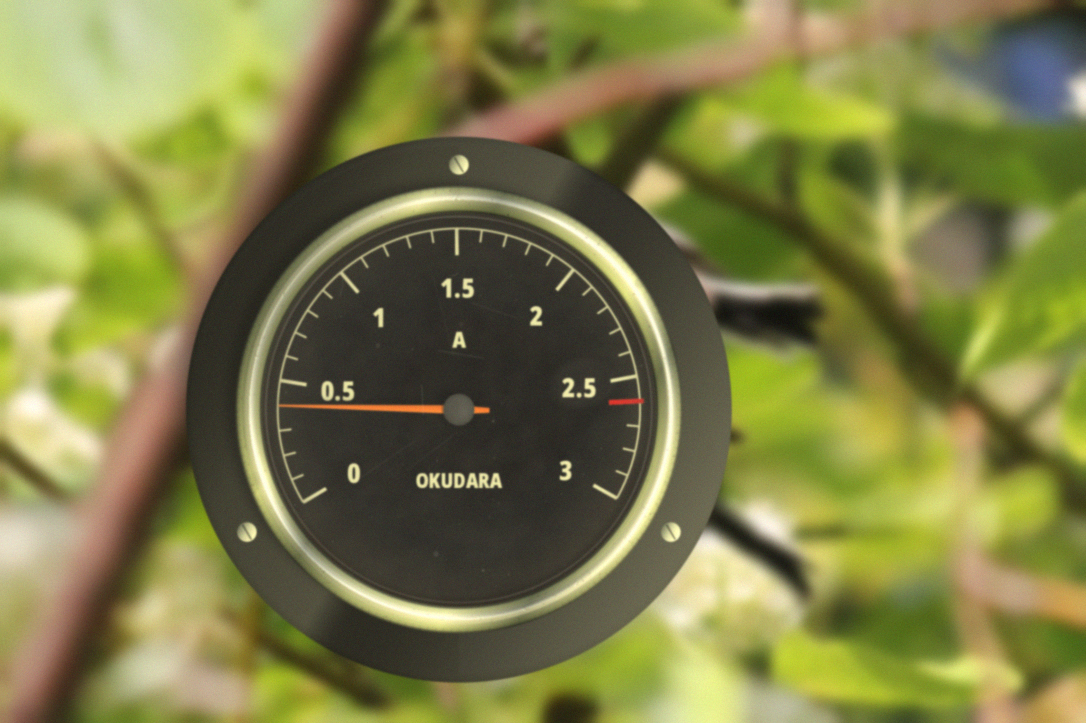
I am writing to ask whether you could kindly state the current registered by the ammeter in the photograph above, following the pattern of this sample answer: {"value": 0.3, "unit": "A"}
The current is {"value": 0.4, "unit": "A"}
